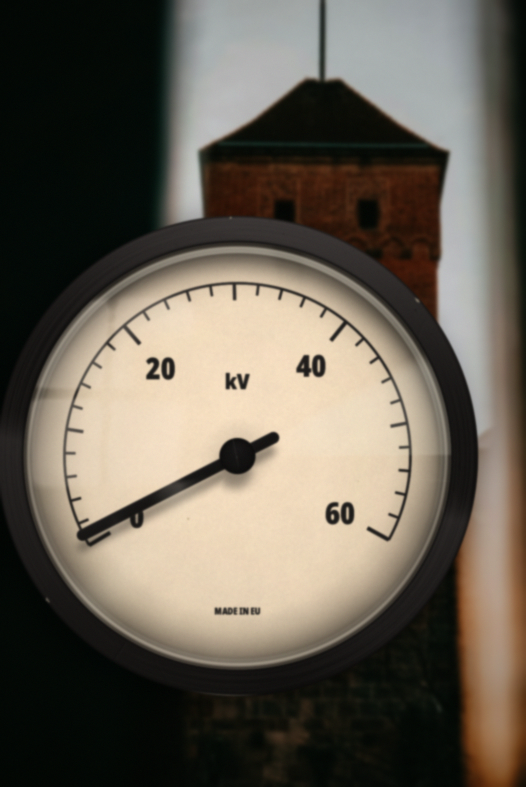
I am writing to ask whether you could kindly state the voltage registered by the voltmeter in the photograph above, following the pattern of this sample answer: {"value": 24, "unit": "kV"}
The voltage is {"value": 1, "unit": "kV"}
